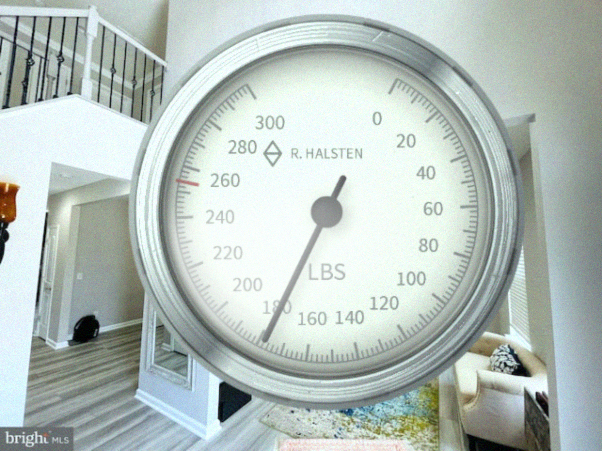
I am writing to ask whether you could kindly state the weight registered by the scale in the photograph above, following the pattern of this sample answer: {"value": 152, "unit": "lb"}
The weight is {"value": 178, "unit": "lb"}
